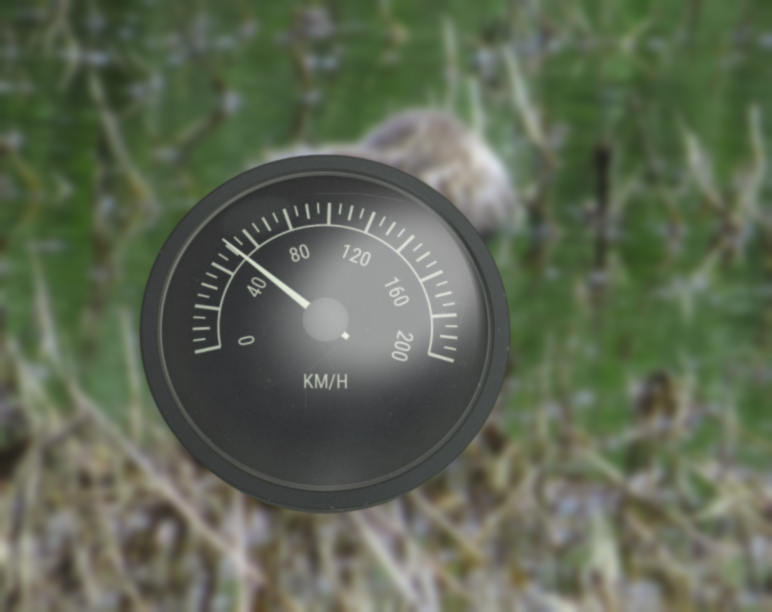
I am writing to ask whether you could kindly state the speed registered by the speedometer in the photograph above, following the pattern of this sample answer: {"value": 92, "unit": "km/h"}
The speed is {"value": 50, "unit": "km/h"}
